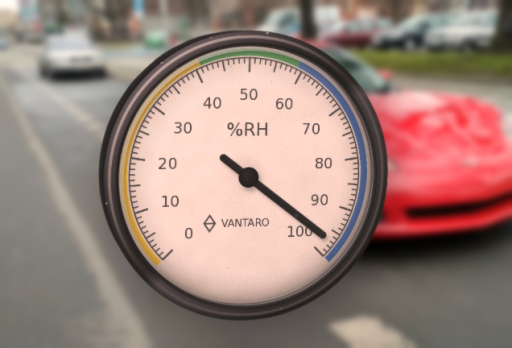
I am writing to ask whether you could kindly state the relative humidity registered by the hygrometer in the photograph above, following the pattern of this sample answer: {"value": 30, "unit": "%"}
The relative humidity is {"value": 97, "unit": "%"}
